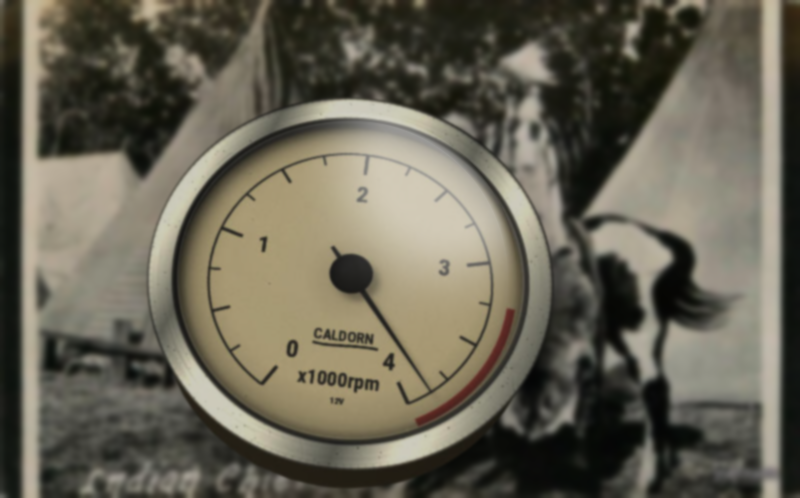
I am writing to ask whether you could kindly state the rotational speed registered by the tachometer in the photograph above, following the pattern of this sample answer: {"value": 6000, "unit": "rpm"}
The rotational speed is {"value": 3875, "unit": "rpm"}
